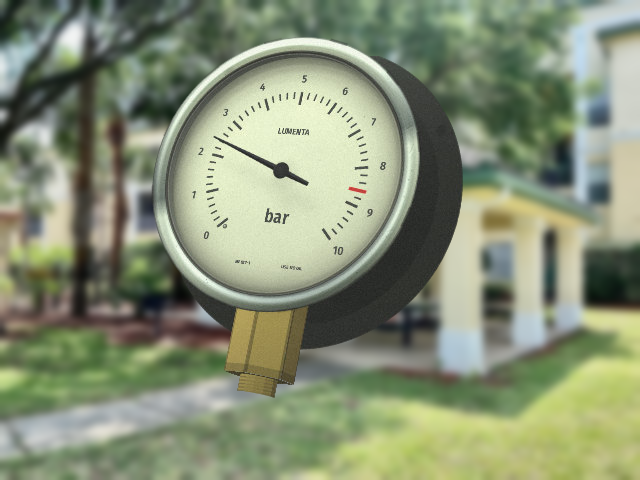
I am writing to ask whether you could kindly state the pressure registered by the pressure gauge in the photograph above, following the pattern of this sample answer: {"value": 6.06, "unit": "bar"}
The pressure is {"value": 2.4, "unit": "bar"}
